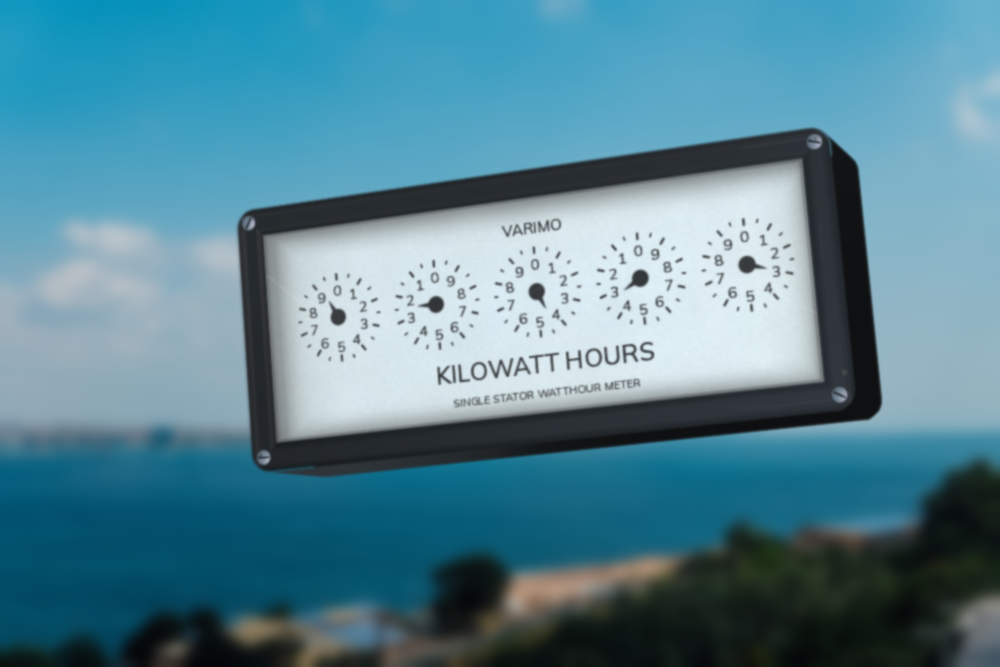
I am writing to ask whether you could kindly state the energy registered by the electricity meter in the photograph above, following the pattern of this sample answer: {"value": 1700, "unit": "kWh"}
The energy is {"value": 92433, "unit": "kWh"}
